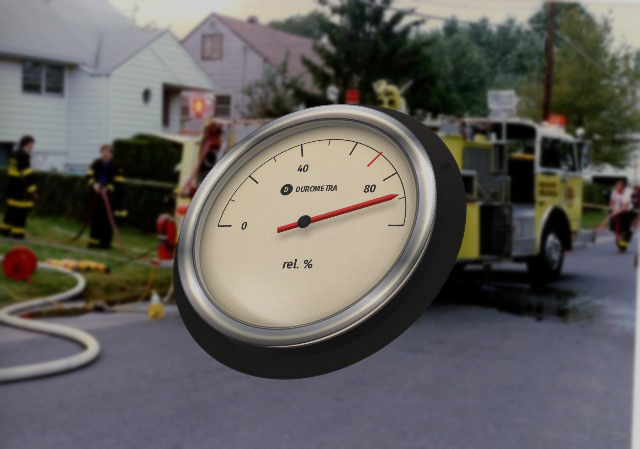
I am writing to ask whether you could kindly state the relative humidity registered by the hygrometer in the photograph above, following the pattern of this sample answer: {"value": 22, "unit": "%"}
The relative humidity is {"value": 90, "unit": "%"}
